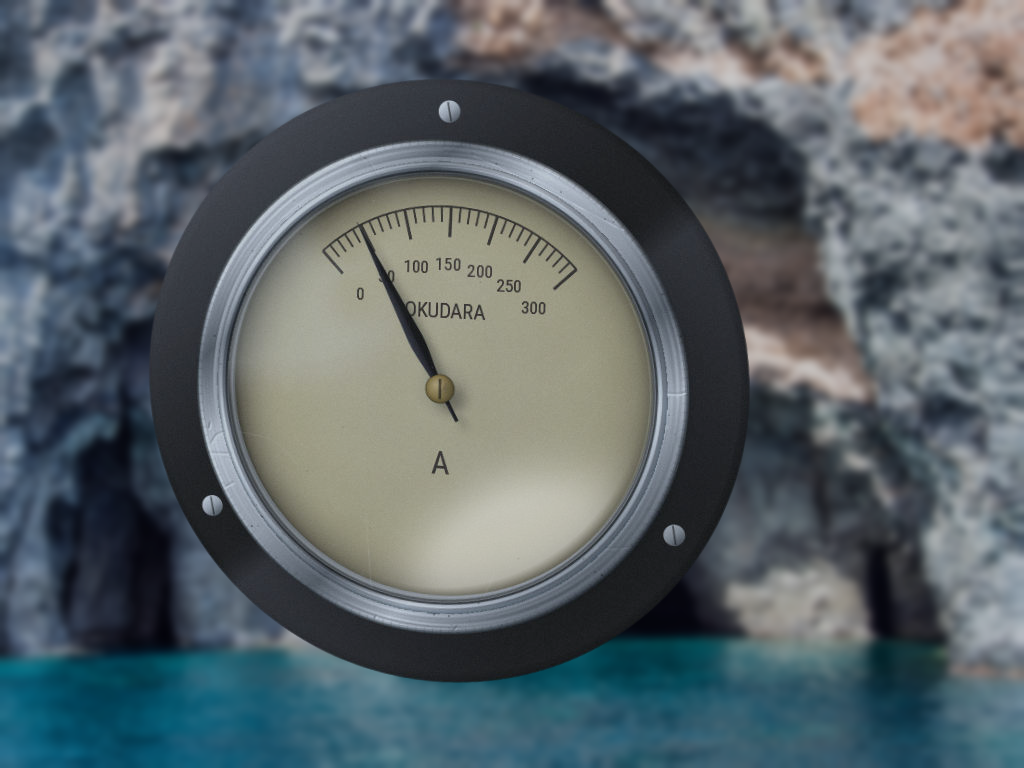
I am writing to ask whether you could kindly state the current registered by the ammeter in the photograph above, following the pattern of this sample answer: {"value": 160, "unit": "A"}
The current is {"value": 50, "unit": "A"}
